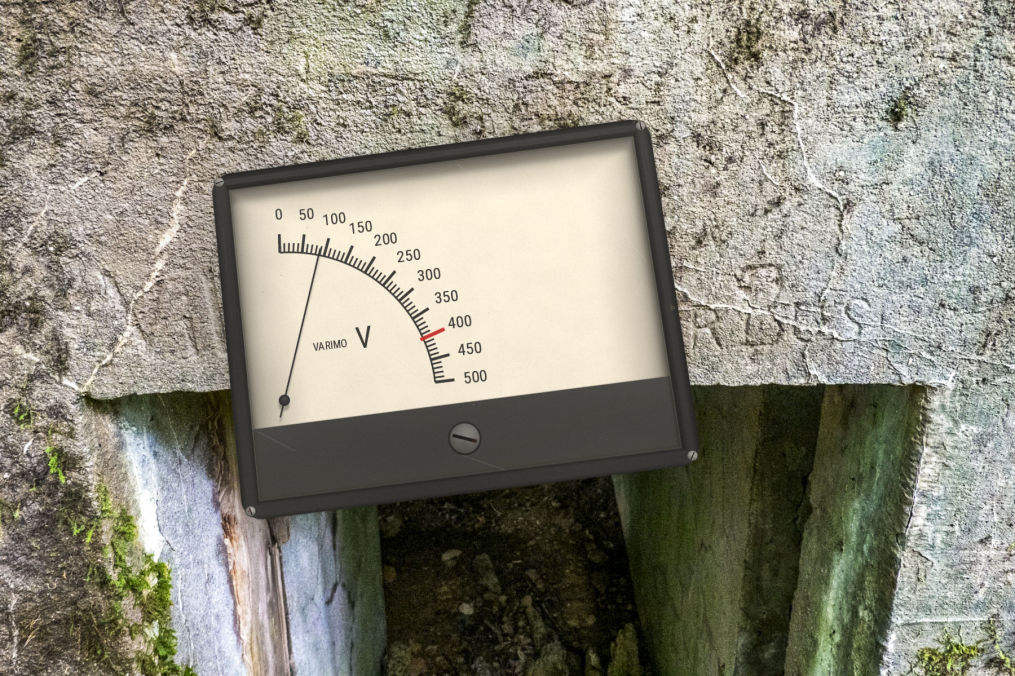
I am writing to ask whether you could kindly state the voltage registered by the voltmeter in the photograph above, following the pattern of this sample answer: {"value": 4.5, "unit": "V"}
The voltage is {"value": 90, "unit": "V"}
